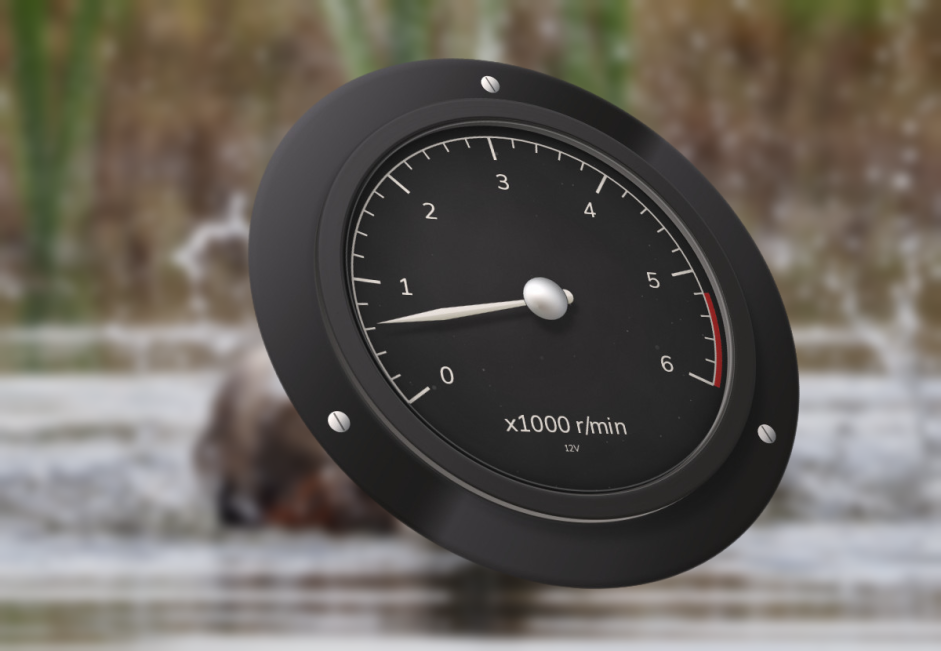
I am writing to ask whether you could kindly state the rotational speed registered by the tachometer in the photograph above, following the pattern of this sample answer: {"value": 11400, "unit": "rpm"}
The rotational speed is {"value": 600, "unit": "rpm"}
